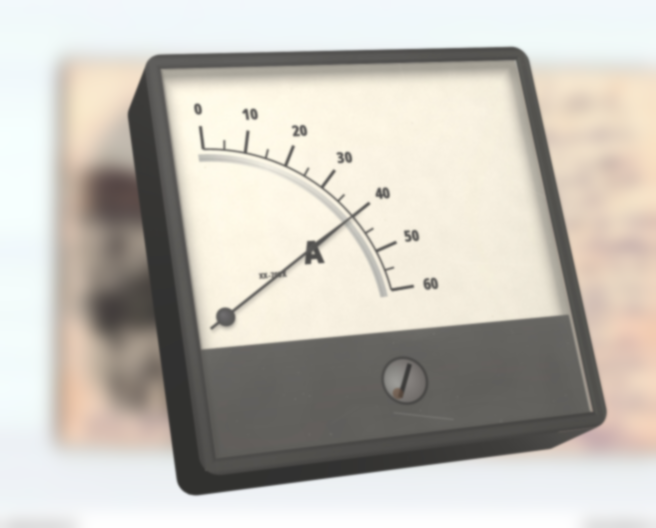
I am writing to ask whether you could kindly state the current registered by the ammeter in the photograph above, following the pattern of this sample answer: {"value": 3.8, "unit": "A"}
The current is {"value": 40, "unit": "A"}
